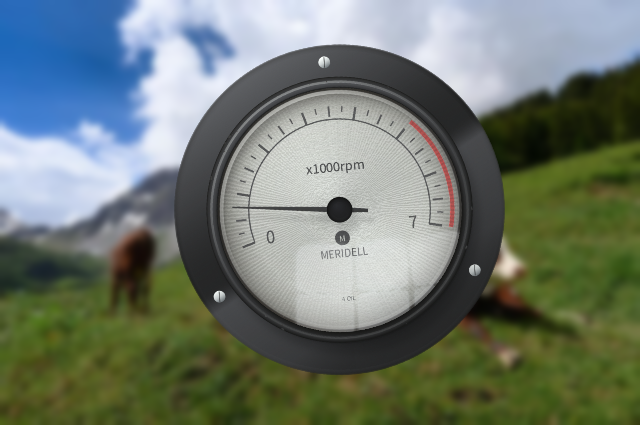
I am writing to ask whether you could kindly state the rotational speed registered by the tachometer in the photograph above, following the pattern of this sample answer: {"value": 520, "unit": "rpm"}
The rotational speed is {"value": 750, "unit": "rpm"}
